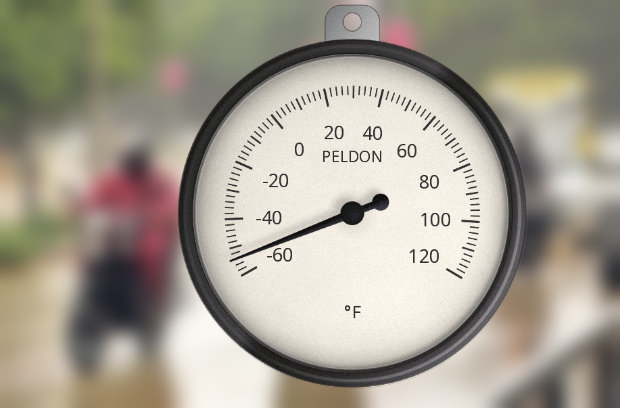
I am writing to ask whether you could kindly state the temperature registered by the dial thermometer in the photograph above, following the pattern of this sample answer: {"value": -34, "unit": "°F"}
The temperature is {"value": -54, "unit": "°F"}
